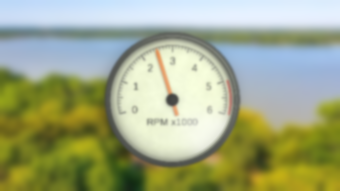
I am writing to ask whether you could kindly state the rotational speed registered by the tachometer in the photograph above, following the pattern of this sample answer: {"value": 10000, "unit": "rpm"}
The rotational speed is {"value": 2500, "unit": "rpm"}
